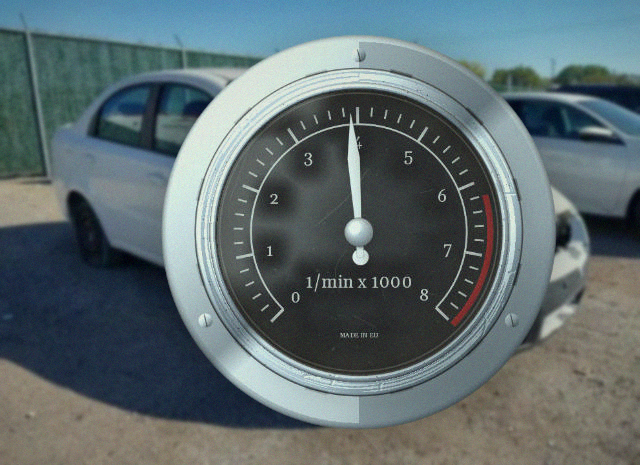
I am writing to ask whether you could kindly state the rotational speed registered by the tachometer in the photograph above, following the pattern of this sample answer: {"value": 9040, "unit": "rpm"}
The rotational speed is {"value": 3900, "unit": "rpm"}
